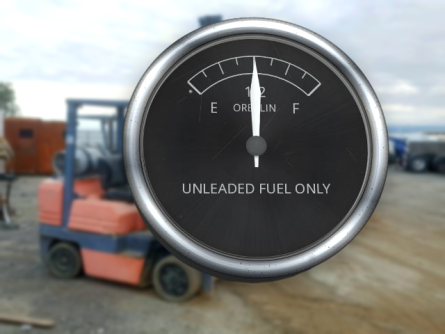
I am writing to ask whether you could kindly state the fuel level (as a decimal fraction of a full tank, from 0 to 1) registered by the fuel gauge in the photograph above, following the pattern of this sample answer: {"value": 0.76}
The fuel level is {"value": 0.5}
